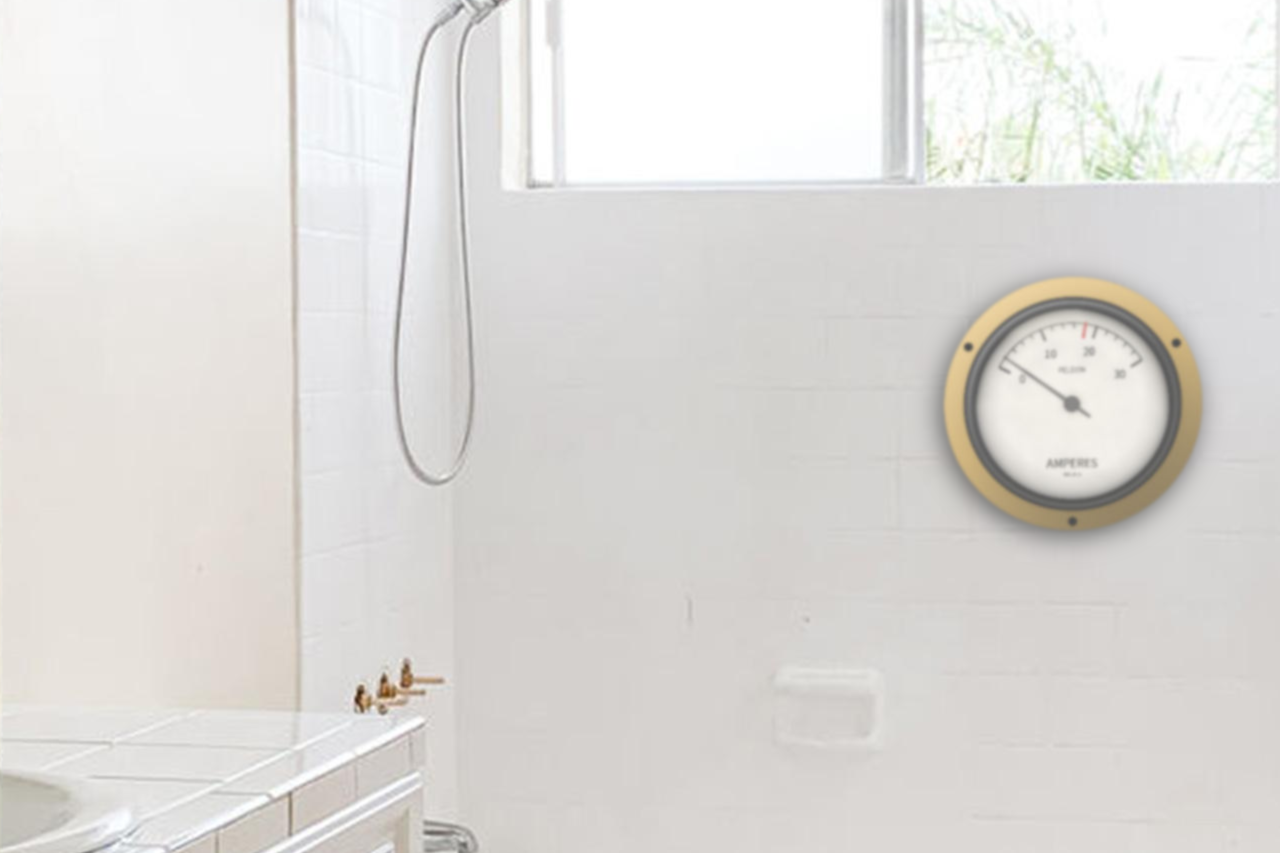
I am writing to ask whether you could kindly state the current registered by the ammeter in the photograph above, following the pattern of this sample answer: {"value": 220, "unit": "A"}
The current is {"value": 2, "unit": "A"}
